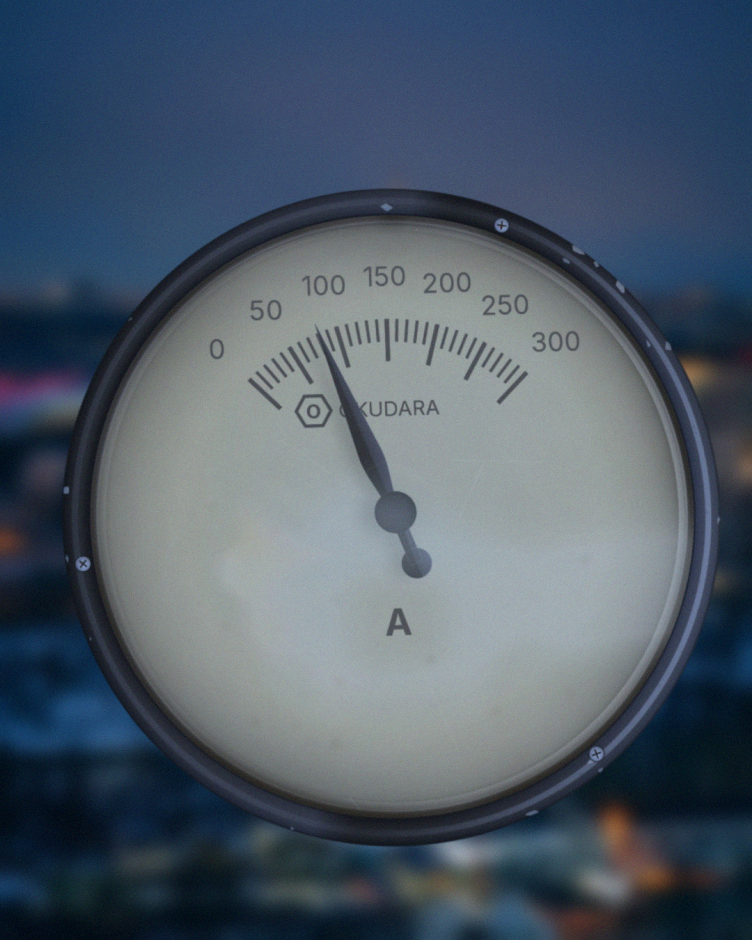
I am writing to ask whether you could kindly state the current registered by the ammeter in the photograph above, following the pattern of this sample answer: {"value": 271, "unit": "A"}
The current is {"value": 80, "unit": "A"}
